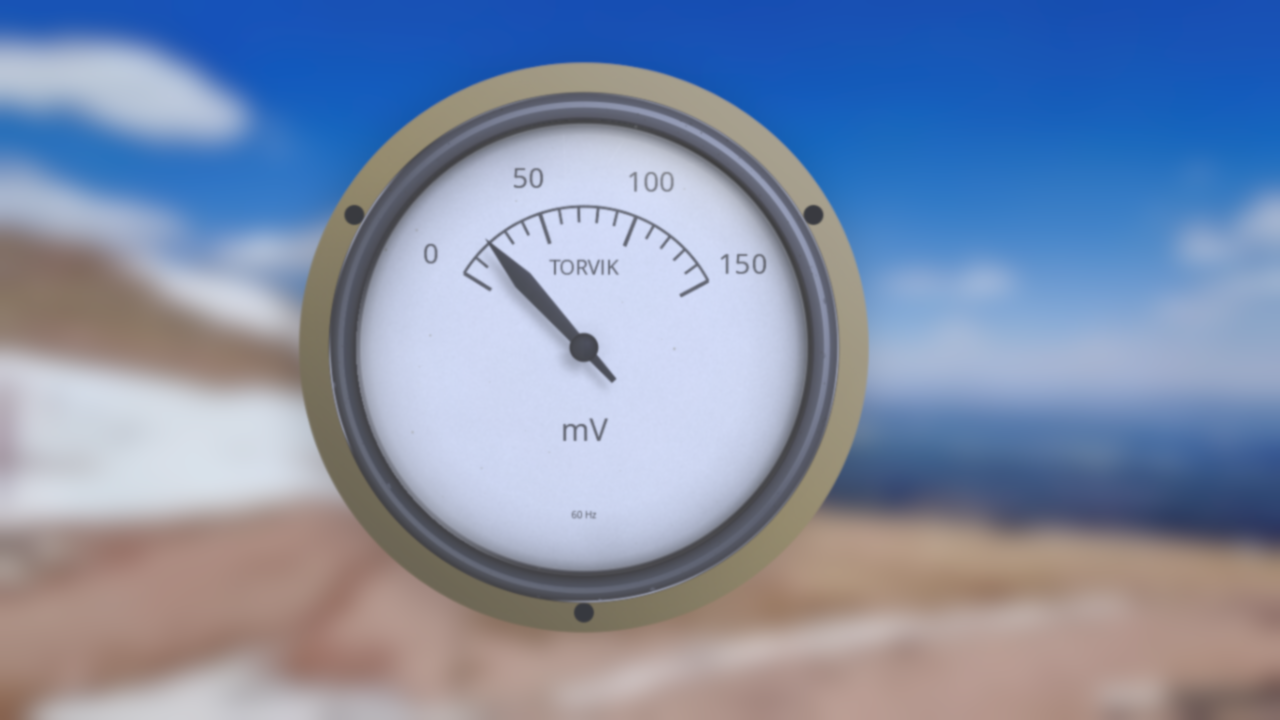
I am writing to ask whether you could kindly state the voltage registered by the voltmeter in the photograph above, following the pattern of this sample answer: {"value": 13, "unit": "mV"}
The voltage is {"value": 20, "unit": "mV"}
